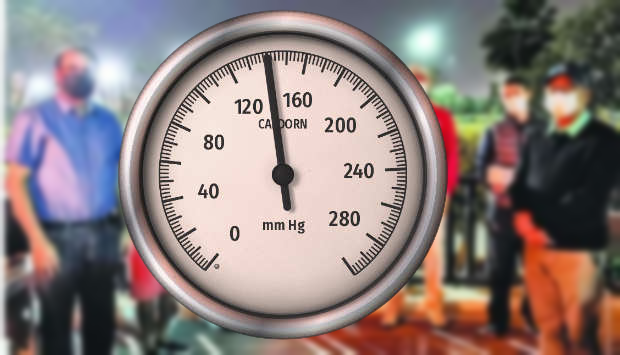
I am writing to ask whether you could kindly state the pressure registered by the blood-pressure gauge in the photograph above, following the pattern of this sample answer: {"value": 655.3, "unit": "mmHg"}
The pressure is {"value": 140, "unit": "mmHg"}
